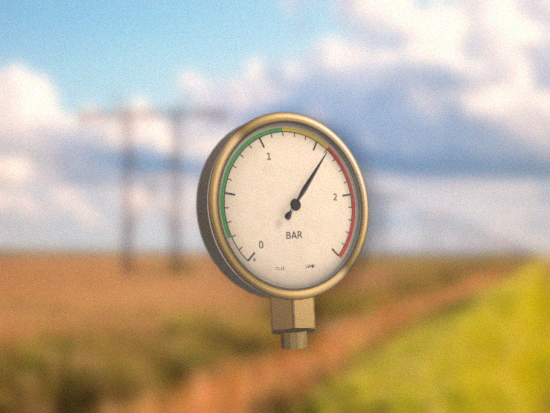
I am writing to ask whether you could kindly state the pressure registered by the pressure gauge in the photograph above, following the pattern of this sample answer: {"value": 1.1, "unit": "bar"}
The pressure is {"value": 1.6, "unit": "bar"}
